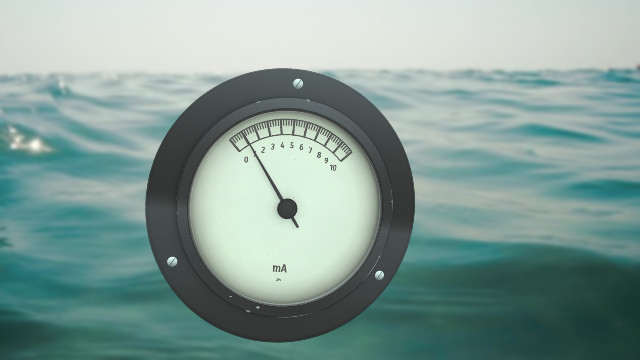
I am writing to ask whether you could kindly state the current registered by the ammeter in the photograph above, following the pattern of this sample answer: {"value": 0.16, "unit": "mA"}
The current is {"value": 1, "unit": "mA"}
